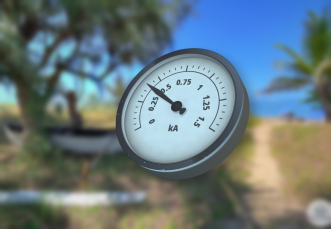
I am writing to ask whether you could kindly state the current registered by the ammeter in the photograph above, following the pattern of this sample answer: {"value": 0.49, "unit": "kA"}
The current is {"value": 0.4, "unit": "kA"}
